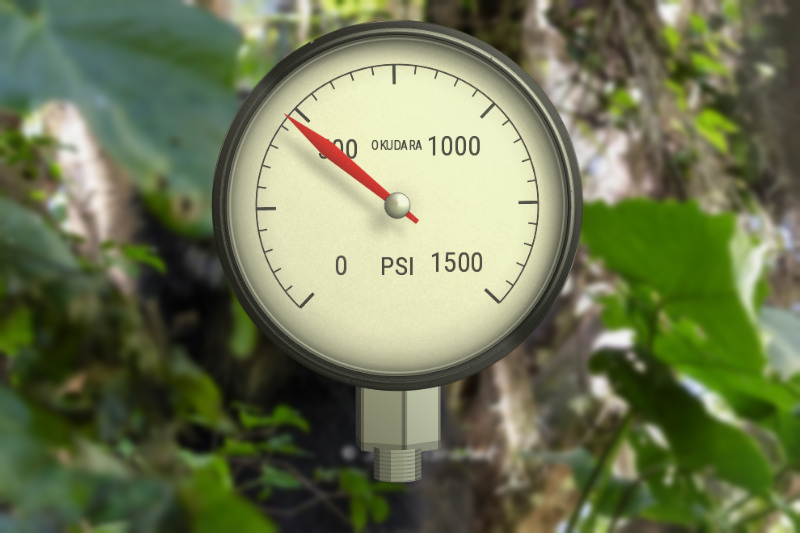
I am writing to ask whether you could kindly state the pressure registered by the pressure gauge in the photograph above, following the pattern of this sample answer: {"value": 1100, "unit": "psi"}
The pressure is {"value": 475, "unit": "psi"}
